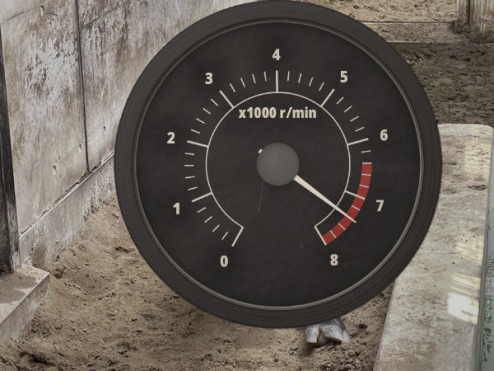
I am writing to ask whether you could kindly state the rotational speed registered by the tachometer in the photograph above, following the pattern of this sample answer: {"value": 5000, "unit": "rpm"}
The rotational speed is {"value": 7400, "unit": "rpm"}
